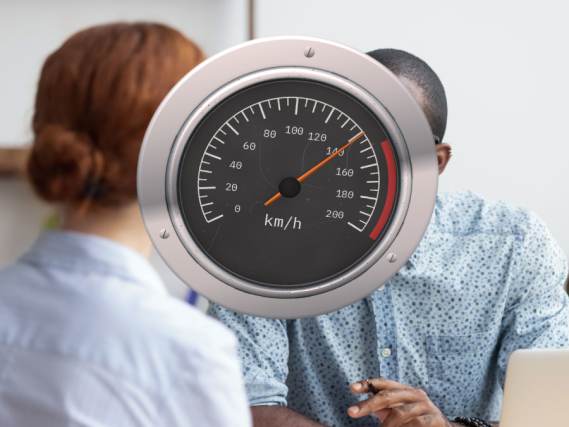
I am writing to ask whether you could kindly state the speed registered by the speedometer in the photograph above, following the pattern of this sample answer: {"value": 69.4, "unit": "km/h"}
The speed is {"value": 140, "unit": "km/h"}
